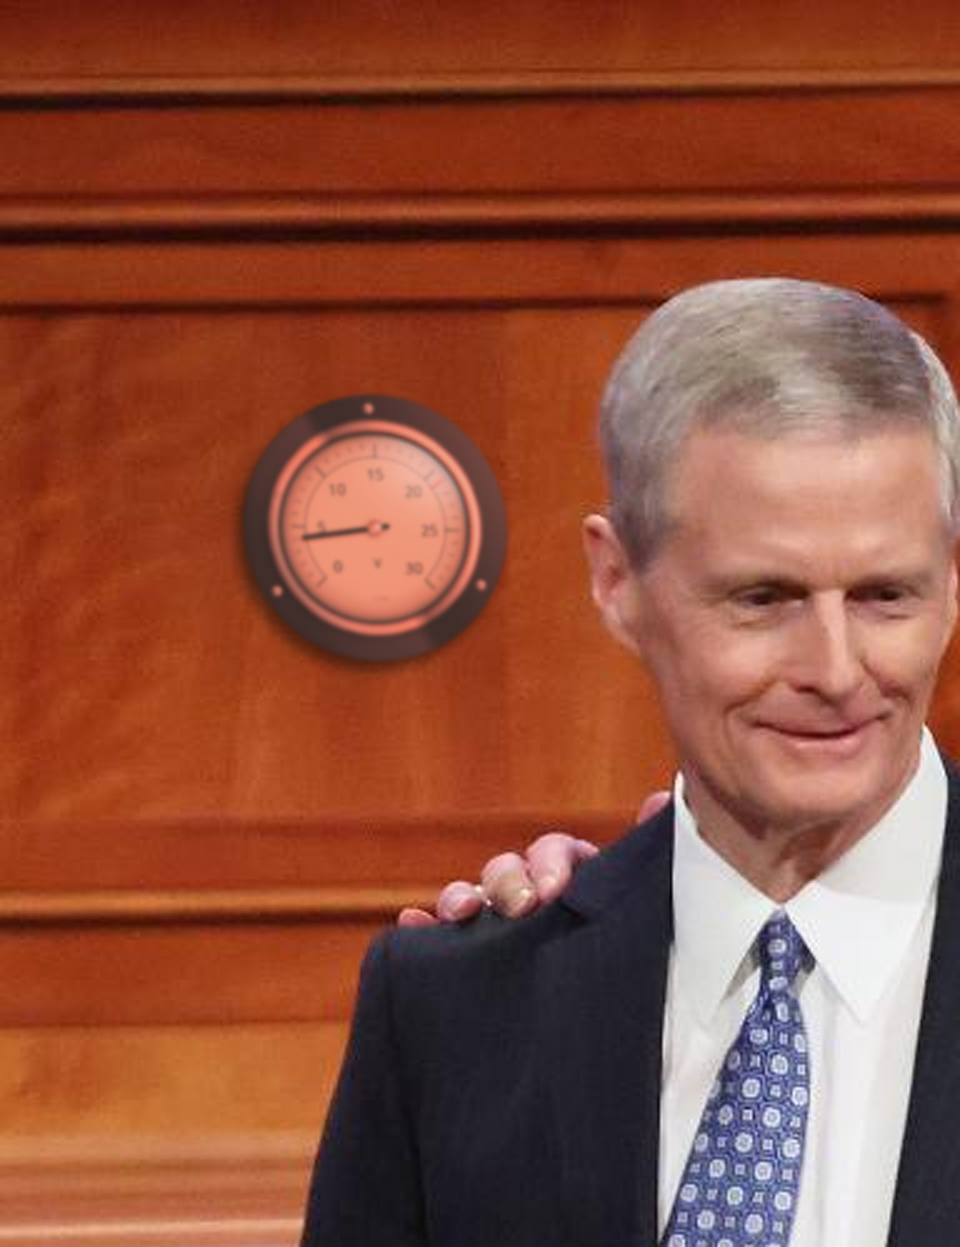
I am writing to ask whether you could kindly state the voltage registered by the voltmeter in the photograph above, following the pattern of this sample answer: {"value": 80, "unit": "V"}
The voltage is {"value": 4, "unit": "V"}
